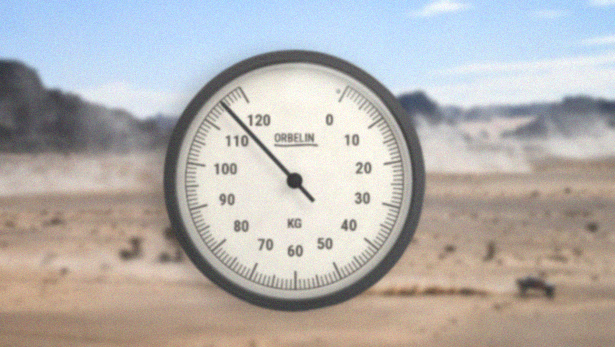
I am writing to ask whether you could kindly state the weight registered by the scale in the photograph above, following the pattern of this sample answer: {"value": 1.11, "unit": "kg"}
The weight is {"value": 115, "unit": "kg"}
